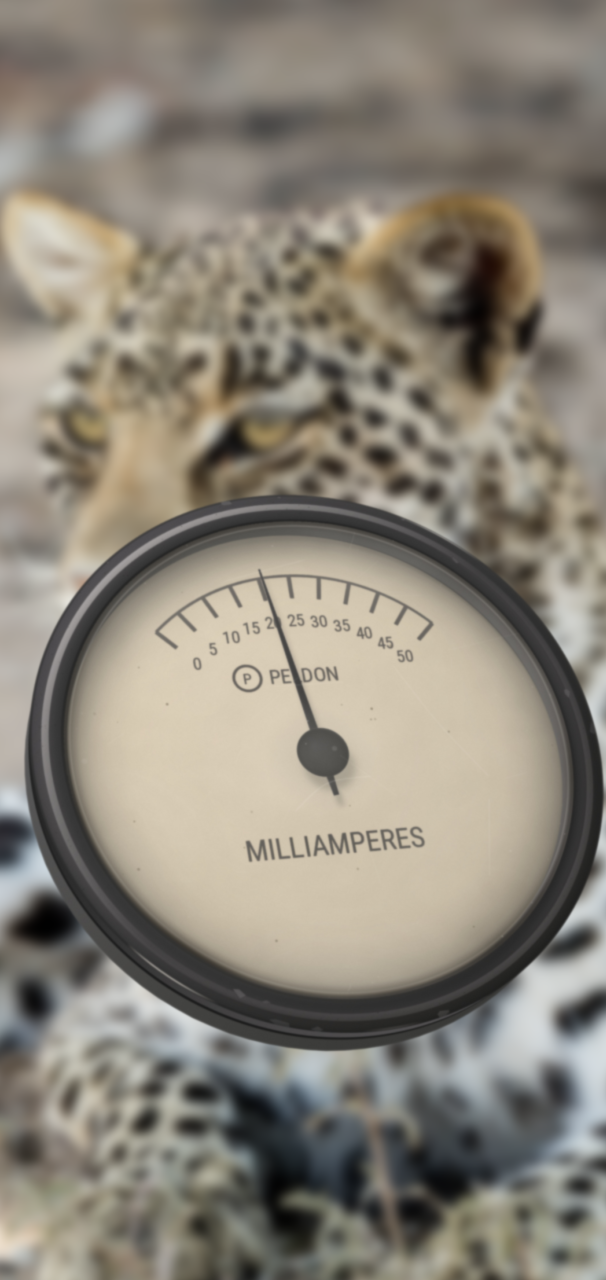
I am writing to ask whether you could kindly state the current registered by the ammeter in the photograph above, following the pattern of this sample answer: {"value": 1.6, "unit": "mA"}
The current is {"value": 20, "unit": "mA"}
